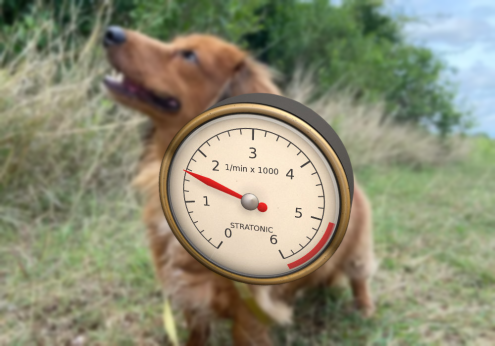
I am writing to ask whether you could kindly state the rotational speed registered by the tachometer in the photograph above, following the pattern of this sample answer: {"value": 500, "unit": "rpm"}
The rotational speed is {"value": 1600, "unit": "rpm"}
